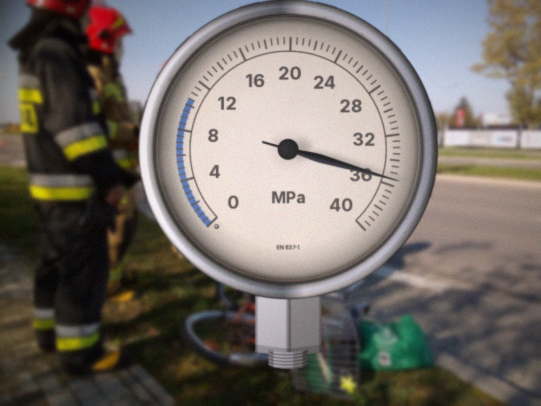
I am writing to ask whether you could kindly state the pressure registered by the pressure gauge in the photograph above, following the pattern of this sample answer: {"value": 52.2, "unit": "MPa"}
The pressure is {"value": 35.5, "unit": "MPa"}
